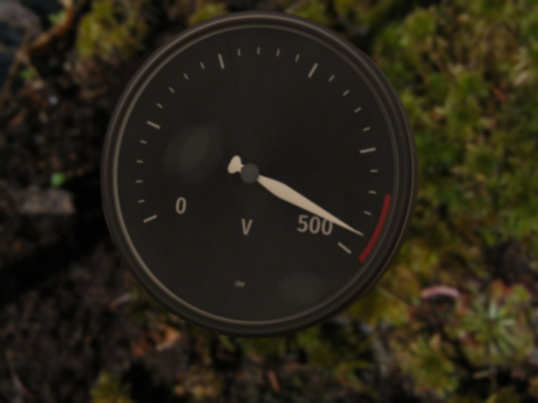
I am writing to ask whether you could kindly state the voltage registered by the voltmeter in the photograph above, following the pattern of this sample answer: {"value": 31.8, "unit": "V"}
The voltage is {"value": 480, "unit": "V"}
